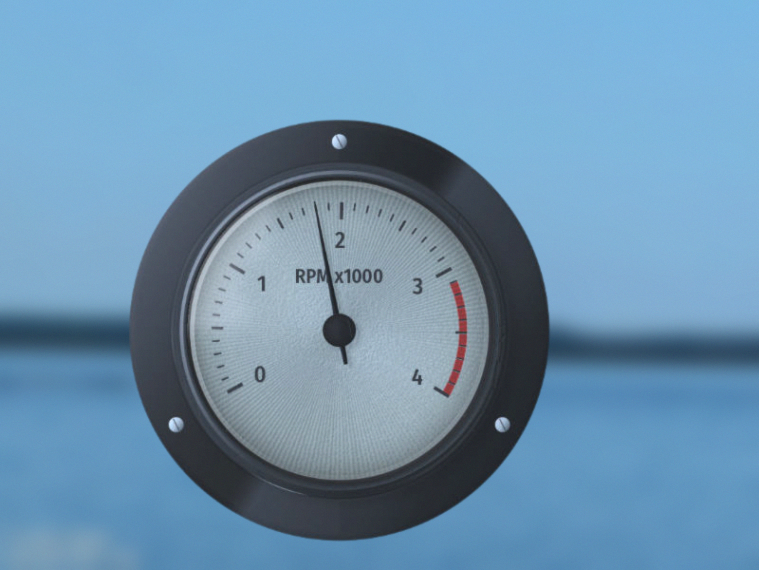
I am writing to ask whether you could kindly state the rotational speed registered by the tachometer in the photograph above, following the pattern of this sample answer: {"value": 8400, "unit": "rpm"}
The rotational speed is {"value": 1800, "unit": "rpm"}
